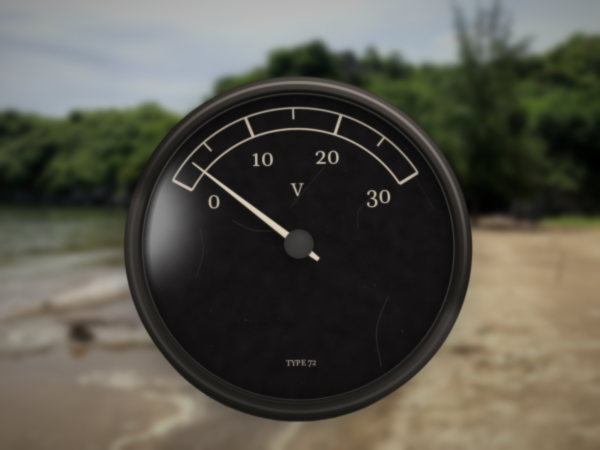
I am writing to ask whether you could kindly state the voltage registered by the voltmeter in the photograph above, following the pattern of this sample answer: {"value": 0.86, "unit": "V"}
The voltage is {"value": 2.5, "unit": "V"}
